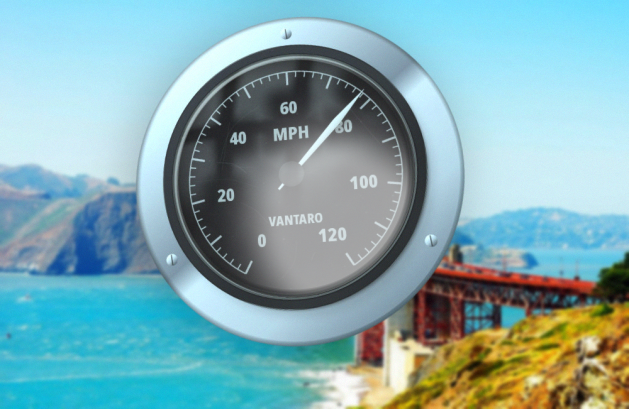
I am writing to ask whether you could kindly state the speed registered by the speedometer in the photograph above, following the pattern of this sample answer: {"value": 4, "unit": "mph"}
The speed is {"value": 78, "unit": "mph"}
